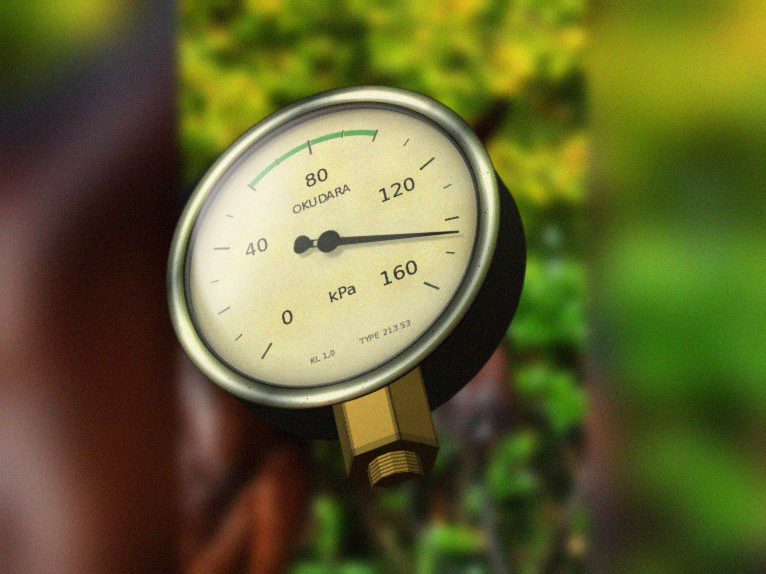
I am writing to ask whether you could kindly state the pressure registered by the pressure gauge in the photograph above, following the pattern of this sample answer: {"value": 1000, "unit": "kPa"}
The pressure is {"value": 145, "unit": "kPa"}
